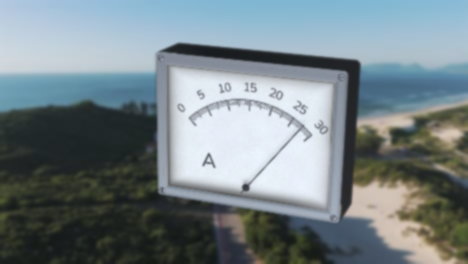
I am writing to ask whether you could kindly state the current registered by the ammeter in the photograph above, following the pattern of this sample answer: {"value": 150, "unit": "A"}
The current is {"value": 27.5, "unit": "A"}
